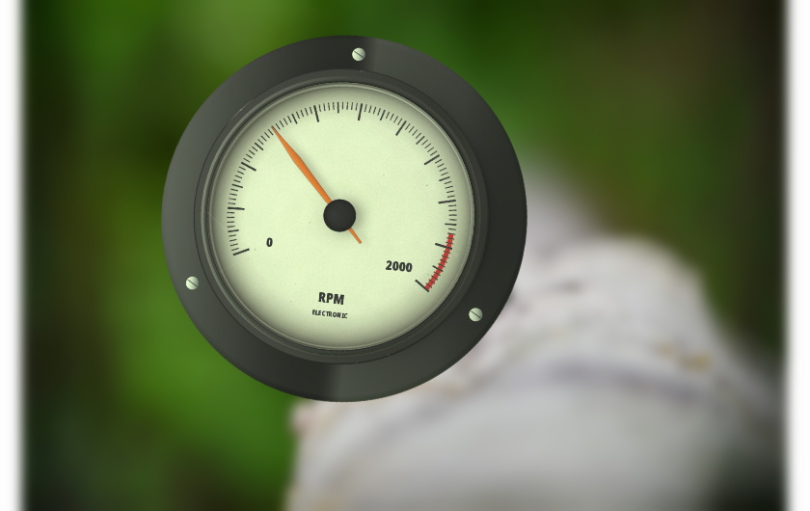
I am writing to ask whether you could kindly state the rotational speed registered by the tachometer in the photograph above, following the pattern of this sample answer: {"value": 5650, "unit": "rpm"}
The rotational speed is {"value": 600, "unit": "rpm"}
